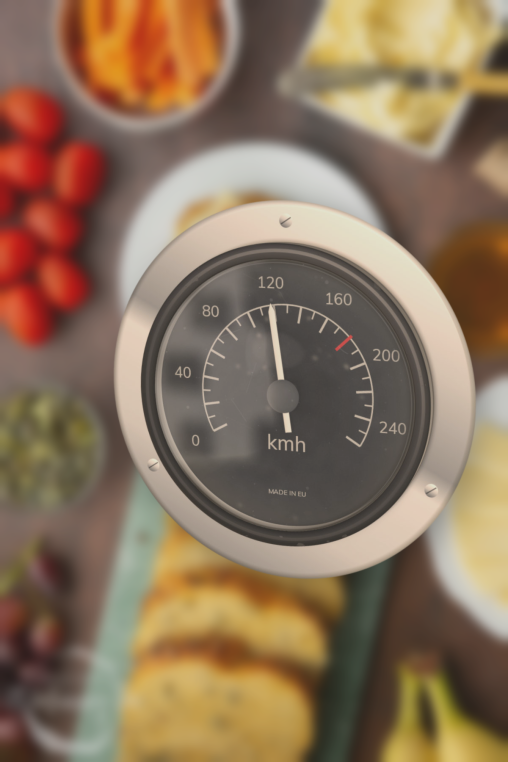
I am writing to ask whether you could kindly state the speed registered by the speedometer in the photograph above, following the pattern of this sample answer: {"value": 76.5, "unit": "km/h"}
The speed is {"value": 120, "unit": "km/h"}
